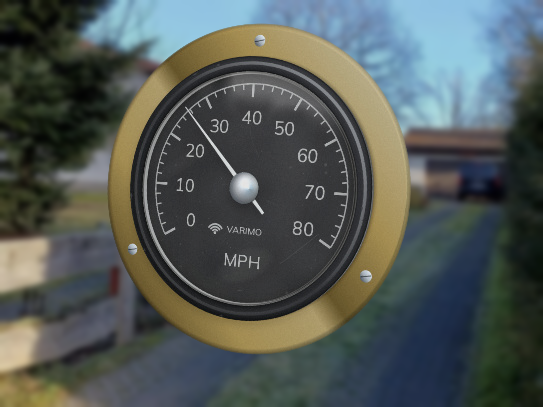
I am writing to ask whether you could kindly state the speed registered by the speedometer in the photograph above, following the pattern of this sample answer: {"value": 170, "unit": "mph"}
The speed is {"value": 26, "unit": "mph"}
